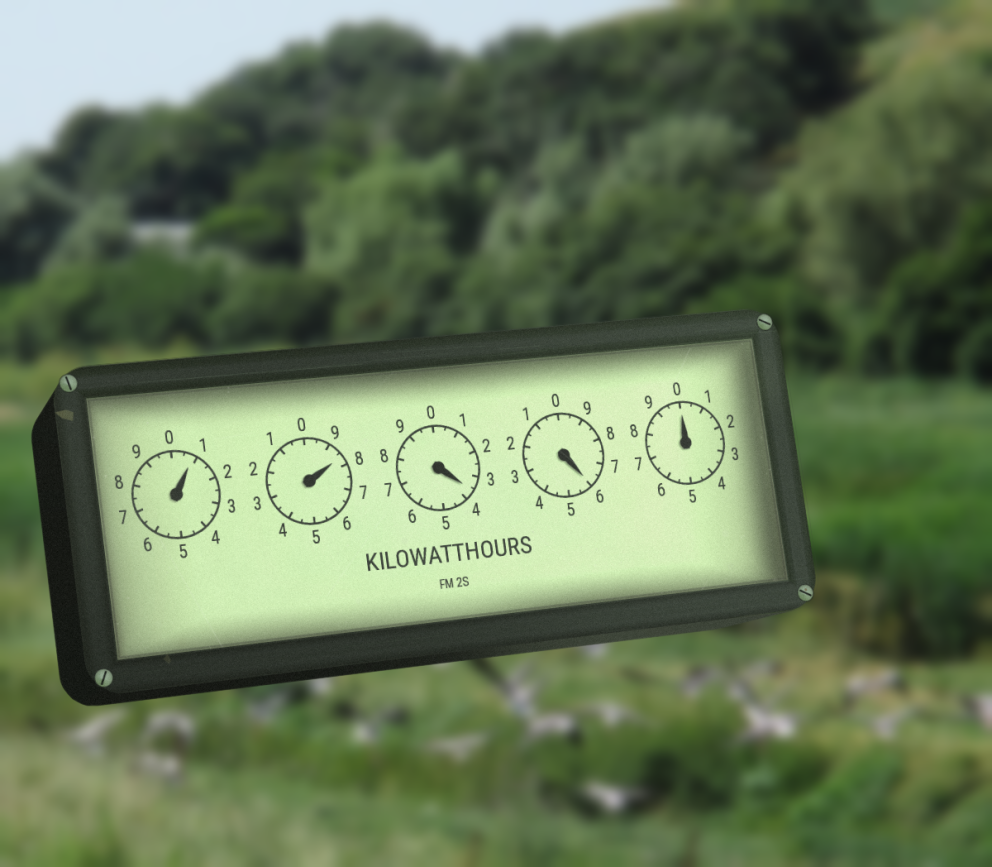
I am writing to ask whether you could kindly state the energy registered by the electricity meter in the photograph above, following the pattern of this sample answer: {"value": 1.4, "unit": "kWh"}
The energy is {"value": 8360, "unit": "kWh"}
